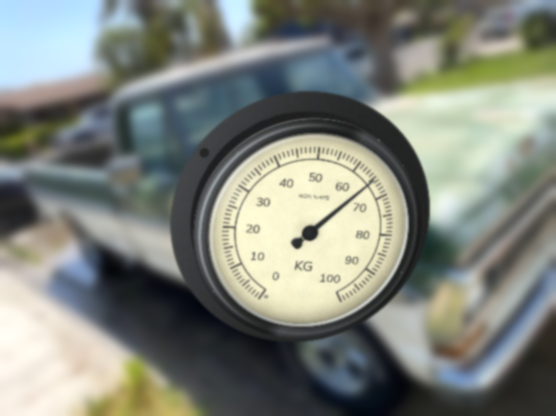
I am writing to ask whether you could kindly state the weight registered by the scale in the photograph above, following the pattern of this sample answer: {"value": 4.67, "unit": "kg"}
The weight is {"value": 65, "unit": "kg"}
